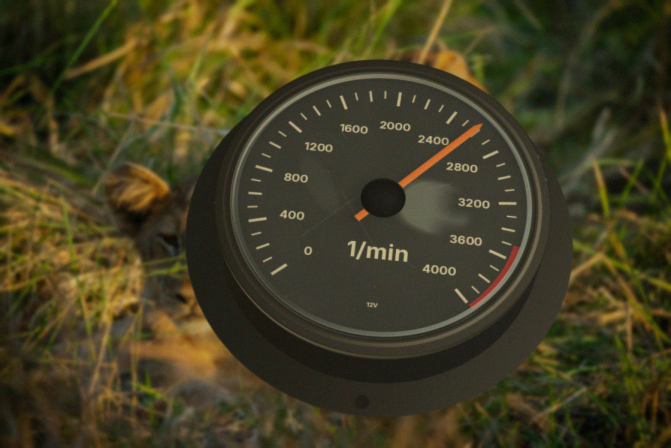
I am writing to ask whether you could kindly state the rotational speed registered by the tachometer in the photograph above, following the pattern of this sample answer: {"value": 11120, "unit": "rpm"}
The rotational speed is {"value": 2600, "unit": "rpm"}
